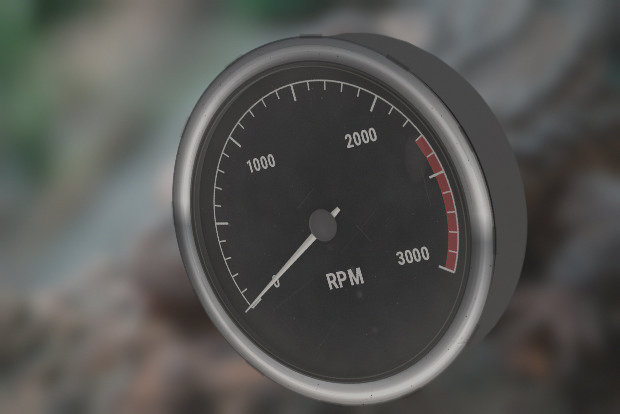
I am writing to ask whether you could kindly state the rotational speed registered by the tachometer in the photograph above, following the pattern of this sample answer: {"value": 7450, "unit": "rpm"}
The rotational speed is {"value": 0, "unit": "rpm"}
